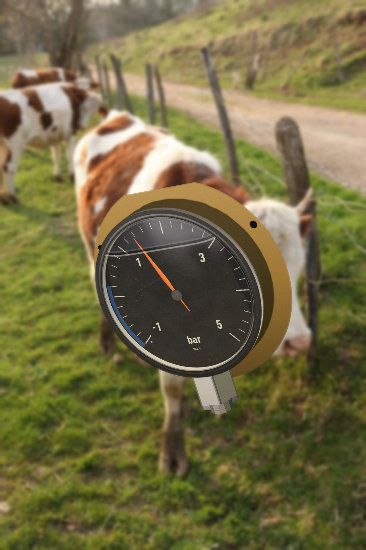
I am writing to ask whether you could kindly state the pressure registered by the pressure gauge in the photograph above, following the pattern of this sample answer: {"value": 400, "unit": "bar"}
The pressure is {"value": 1.4, "unit": "bar"}
